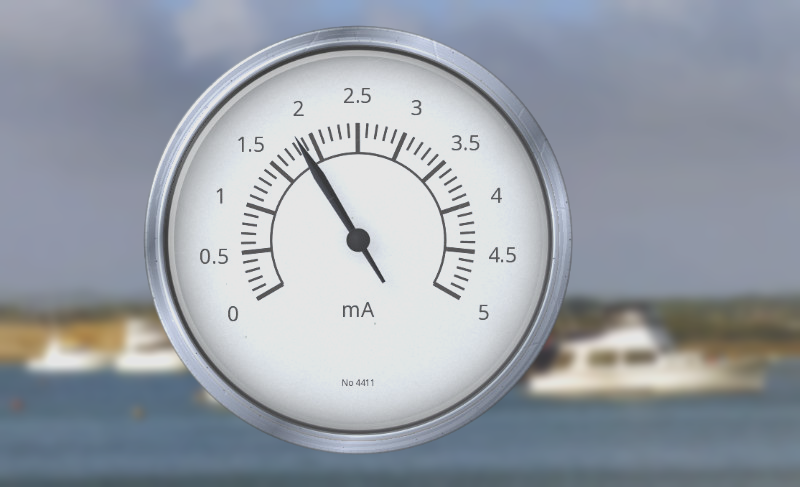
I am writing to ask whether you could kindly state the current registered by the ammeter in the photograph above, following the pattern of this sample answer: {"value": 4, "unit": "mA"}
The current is {"value": 1.85, "unit": "mA"}
